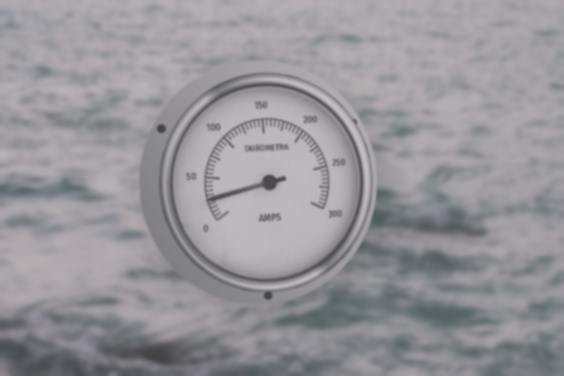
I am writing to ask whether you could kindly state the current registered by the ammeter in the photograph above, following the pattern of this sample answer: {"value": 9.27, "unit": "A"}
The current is {"value": 25, "unit": "A"}
